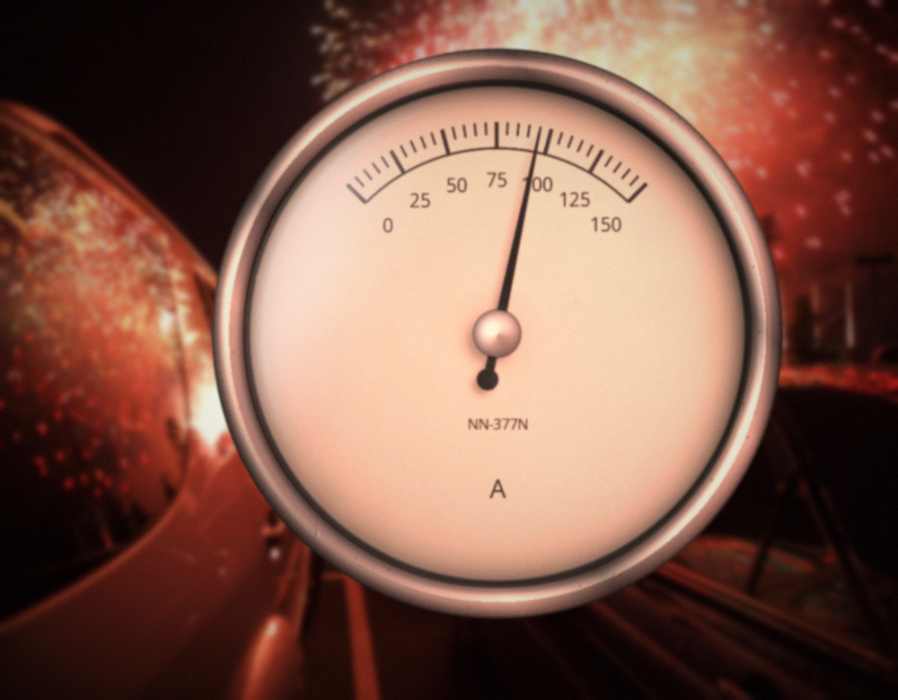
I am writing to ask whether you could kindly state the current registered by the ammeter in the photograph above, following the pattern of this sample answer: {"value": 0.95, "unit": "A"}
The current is {"value": 95, "unit": "A"}
